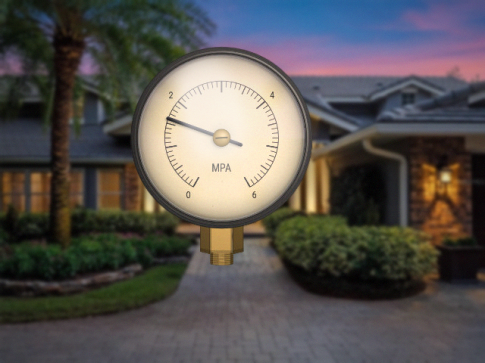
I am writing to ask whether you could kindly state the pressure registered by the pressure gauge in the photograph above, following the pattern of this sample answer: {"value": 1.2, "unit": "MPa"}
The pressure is {"value": 1.6, "unit": "MPa"}
